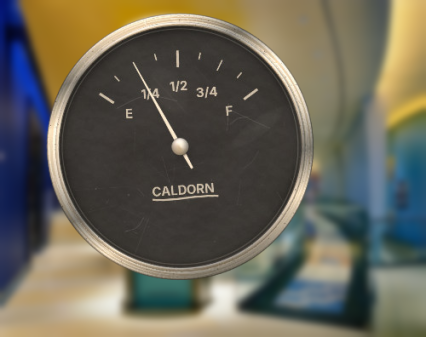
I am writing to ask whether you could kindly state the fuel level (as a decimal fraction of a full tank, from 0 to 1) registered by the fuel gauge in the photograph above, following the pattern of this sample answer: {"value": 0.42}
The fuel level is {"value": 0.25}
